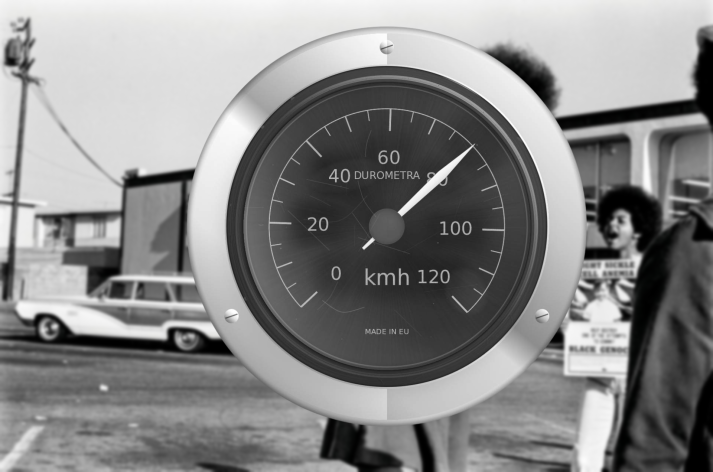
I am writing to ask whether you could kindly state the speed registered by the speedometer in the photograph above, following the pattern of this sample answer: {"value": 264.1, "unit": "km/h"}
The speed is {"value": 80, "unit": "km/h"}
